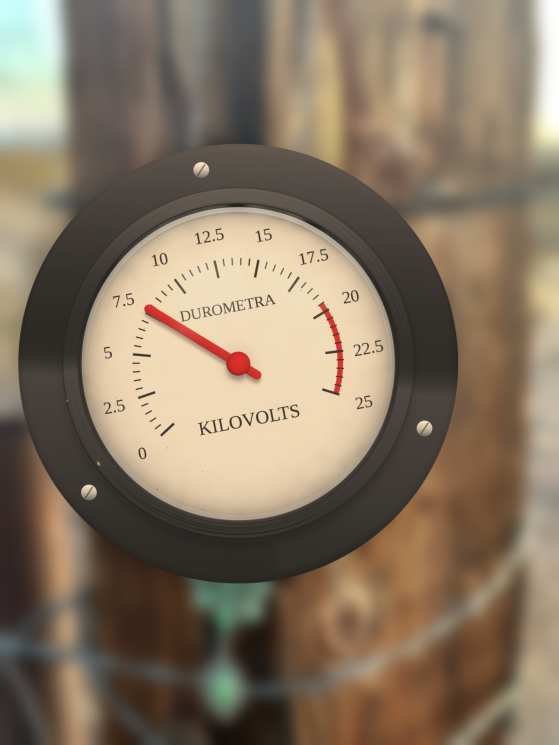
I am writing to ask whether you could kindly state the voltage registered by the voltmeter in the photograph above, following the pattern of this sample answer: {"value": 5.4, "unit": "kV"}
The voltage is {"value": 7.75, "unit": "kV"}
